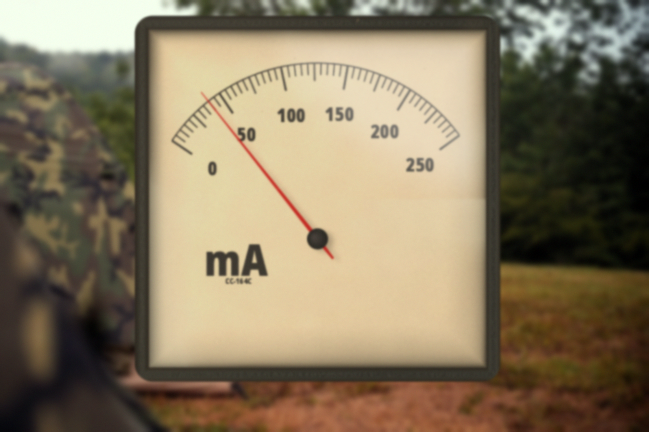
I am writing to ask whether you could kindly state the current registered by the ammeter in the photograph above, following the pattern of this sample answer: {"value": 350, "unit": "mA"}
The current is {"value": 40, "unit": "mA"}
